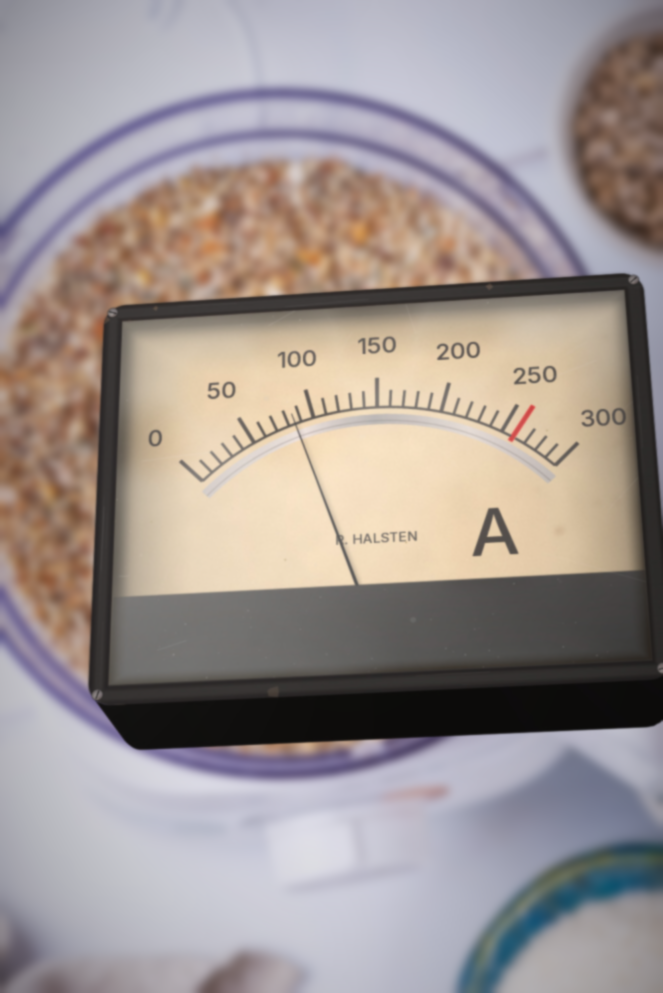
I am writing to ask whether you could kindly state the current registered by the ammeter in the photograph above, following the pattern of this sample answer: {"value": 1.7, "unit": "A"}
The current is {"value": 85, "unit": "A"}
